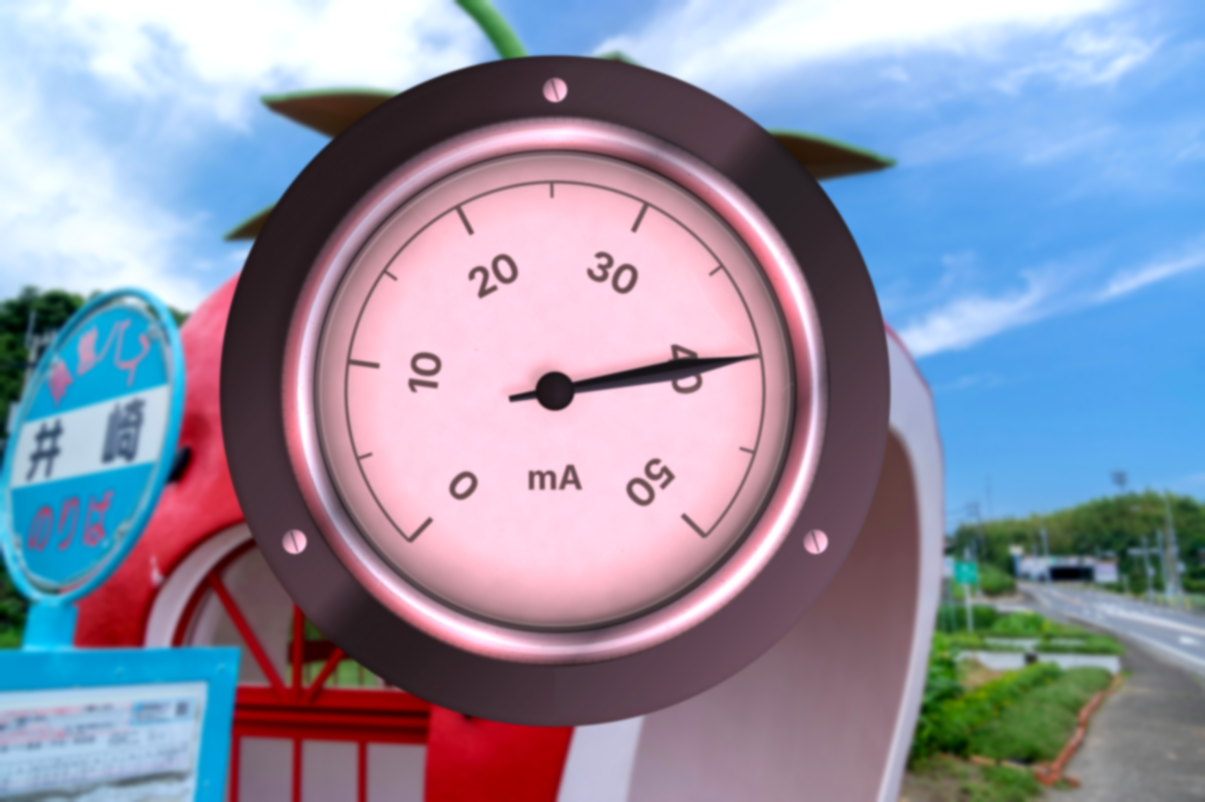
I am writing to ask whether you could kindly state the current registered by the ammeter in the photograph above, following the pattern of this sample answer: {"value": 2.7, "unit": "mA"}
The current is {"value": 40, "unit": "mA"}
